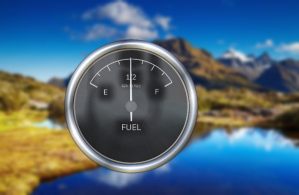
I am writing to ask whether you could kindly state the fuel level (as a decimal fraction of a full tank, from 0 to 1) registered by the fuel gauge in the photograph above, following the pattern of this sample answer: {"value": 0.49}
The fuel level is {"value": 0.5}
